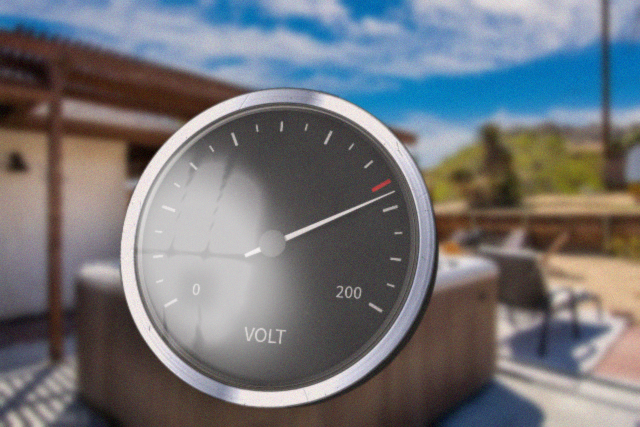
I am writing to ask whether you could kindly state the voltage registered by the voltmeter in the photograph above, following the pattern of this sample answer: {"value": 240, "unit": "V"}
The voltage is {"value": 155, "unit": "V"}
